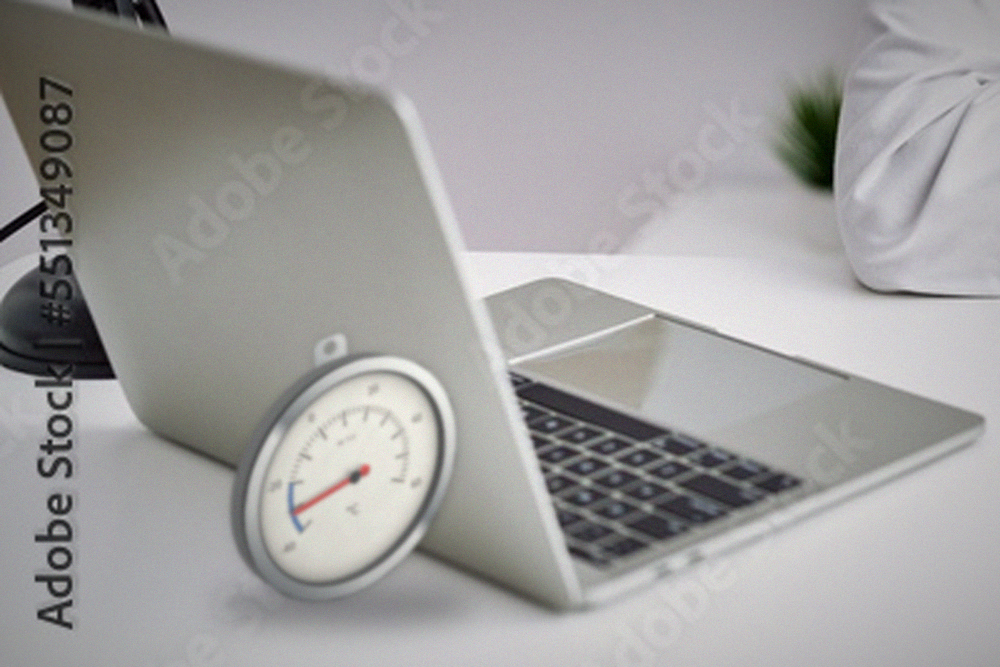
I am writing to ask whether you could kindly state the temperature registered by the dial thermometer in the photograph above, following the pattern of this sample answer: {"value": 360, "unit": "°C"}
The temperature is {"value": -30, "unit": "°C"}
